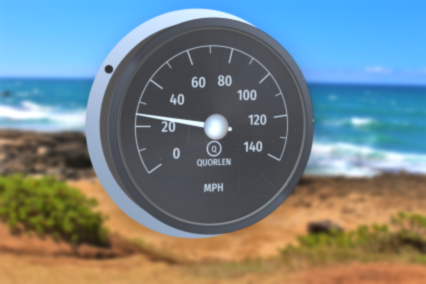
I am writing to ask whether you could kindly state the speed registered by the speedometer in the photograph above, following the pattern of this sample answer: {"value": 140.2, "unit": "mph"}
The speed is {"value": 25, "unit": "mph"}
